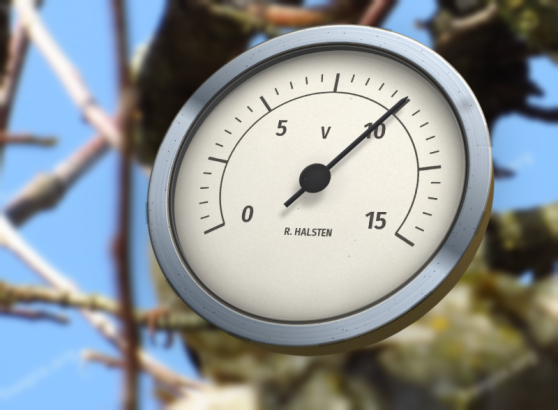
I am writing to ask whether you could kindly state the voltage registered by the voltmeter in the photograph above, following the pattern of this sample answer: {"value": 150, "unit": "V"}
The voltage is {"value": 10, "unit": "V"}
